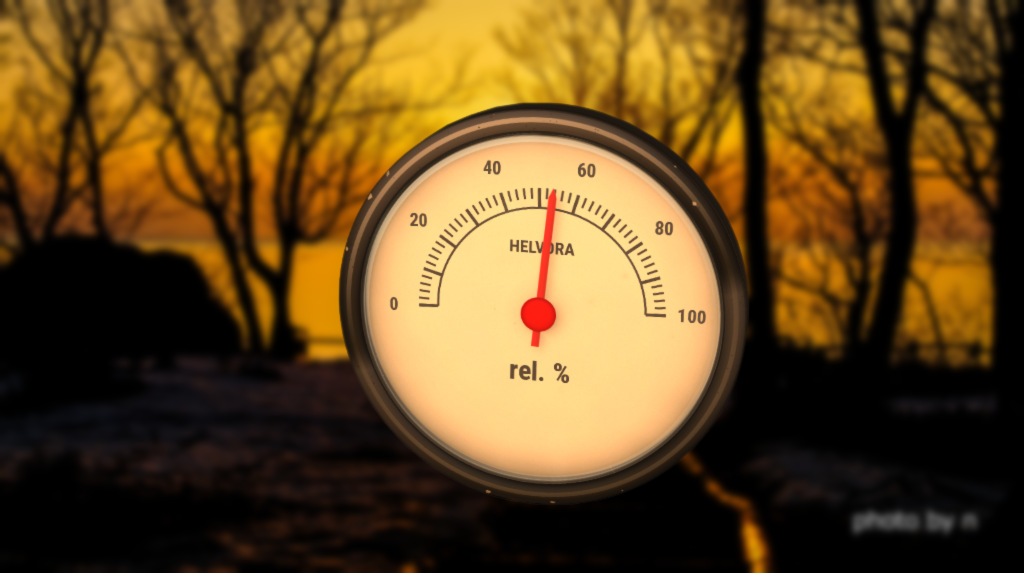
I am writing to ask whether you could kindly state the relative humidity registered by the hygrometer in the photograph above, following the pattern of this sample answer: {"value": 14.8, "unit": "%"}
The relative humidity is {"value": 54, "unit": "%"}
